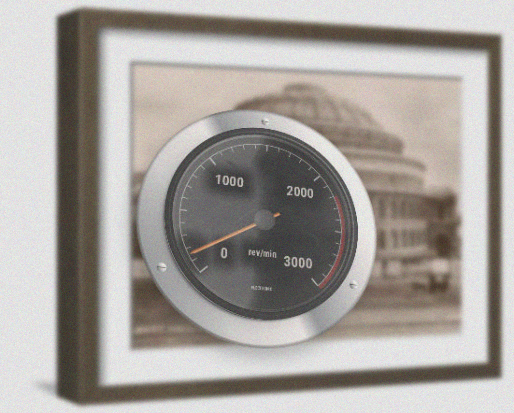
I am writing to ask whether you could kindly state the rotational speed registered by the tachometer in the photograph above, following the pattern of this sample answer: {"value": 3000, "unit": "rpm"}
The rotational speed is {"value": 150, "unit": "rpm"}
